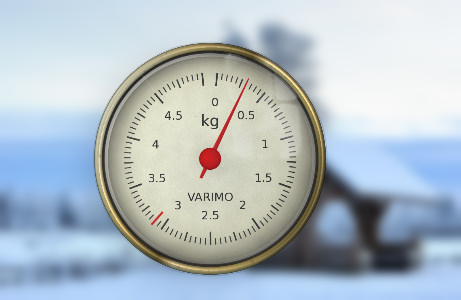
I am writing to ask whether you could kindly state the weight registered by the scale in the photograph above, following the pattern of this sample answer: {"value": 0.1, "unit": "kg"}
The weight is {"value": 0.3, "unit": "kg"}
